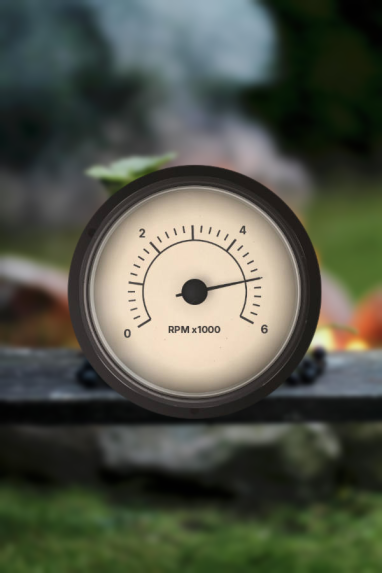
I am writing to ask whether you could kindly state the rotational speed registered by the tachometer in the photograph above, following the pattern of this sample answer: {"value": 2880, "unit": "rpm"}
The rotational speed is {"value": 5000, "unit": "rpm"}
